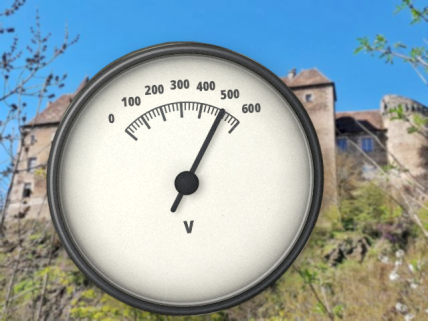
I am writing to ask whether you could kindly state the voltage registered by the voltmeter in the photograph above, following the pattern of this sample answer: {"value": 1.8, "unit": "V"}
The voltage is {"value": 500, "unit": "V"}
